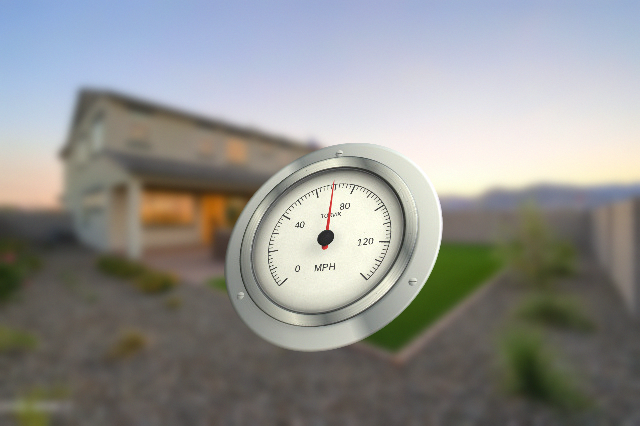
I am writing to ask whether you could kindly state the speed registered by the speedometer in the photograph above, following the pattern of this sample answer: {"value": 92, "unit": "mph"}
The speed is {"value": 70, "unit": "mph"}
